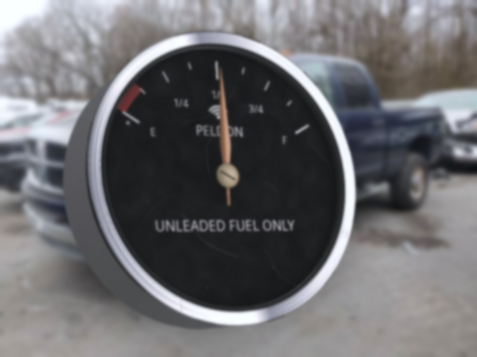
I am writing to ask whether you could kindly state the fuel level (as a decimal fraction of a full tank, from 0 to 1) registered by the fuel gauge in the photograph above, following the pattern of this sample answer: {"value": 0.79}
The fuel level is {"value": 0.5}
